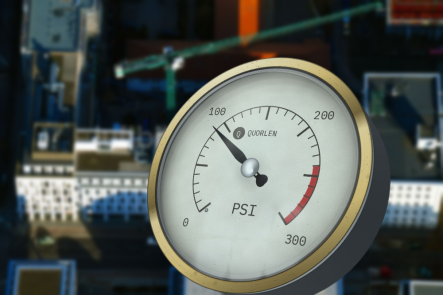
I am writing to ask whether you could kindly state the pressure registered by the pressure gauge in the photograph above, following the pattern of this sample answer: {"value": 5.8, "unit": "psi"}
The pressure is {"value": 90, "unit": "psi"}
